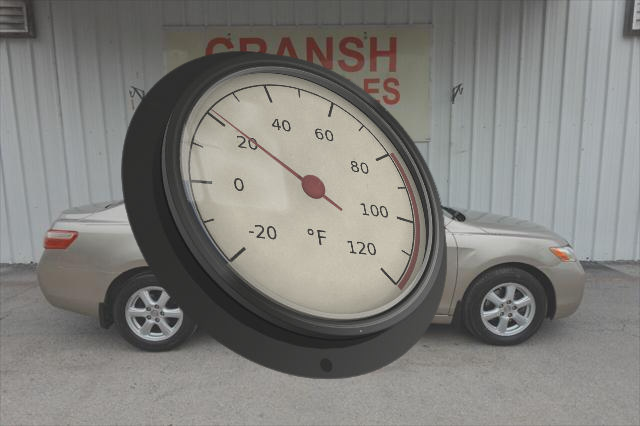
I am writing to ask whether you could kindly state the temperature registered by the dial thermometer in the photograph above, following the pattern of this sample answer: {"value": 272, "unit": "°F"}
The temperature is {"value": 20, "unit": "°F"}
